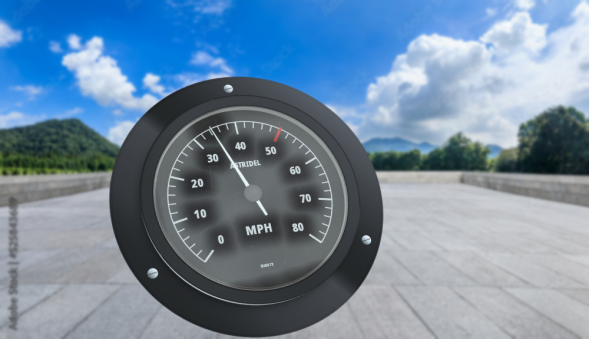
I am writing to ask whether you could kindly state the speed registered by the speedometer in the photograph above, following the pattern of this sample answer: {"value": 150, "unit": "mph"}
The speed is {"value": 34, "unit": "mph"}
